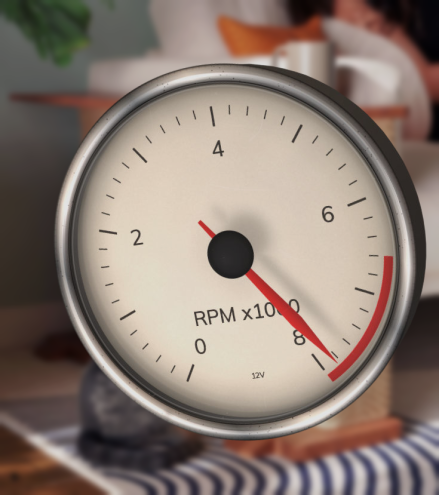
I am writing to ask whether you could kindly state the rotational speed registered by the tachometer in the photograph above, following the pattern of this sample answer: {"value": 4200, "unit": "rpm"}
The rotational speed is {"value": 7800, "unit": "rpm"}
